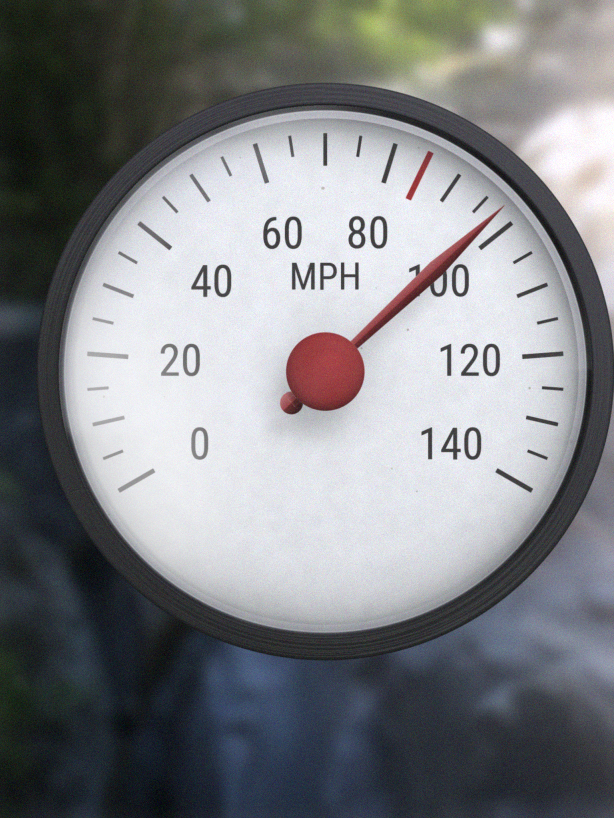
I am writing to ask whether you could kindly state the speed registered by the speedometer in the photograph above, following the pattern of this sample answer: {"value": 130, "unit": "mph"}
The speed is {"value": 97.5, "unit": "mph"}
